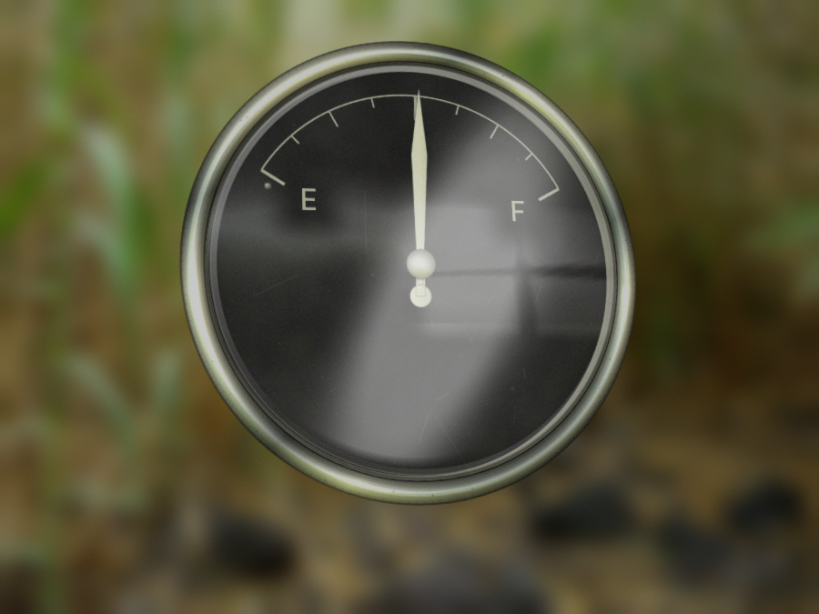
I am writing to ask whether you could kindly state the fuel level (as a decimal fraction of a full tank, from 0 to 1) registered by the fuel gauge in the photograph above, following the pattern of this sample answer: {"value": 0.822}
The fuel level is {"value": 0.5}
